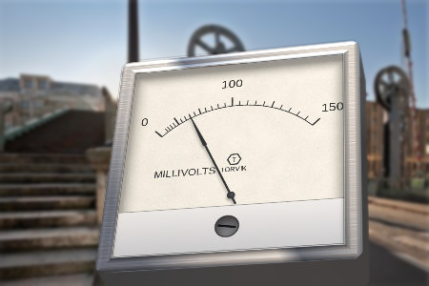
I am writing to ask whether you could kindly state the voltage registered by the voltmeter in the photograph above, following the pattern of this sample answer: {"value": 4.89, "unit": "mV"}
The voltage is {"value": 65, "unit": "mV"}
